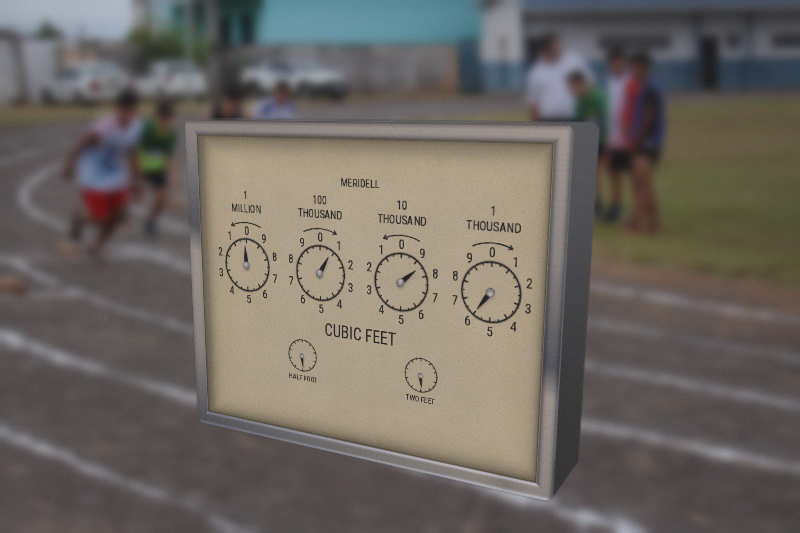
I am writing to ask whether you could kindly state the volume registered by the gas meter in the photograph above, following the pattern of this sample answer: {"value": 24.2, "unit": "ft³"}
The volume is {"value": 8600, "unit": "ft³"}
